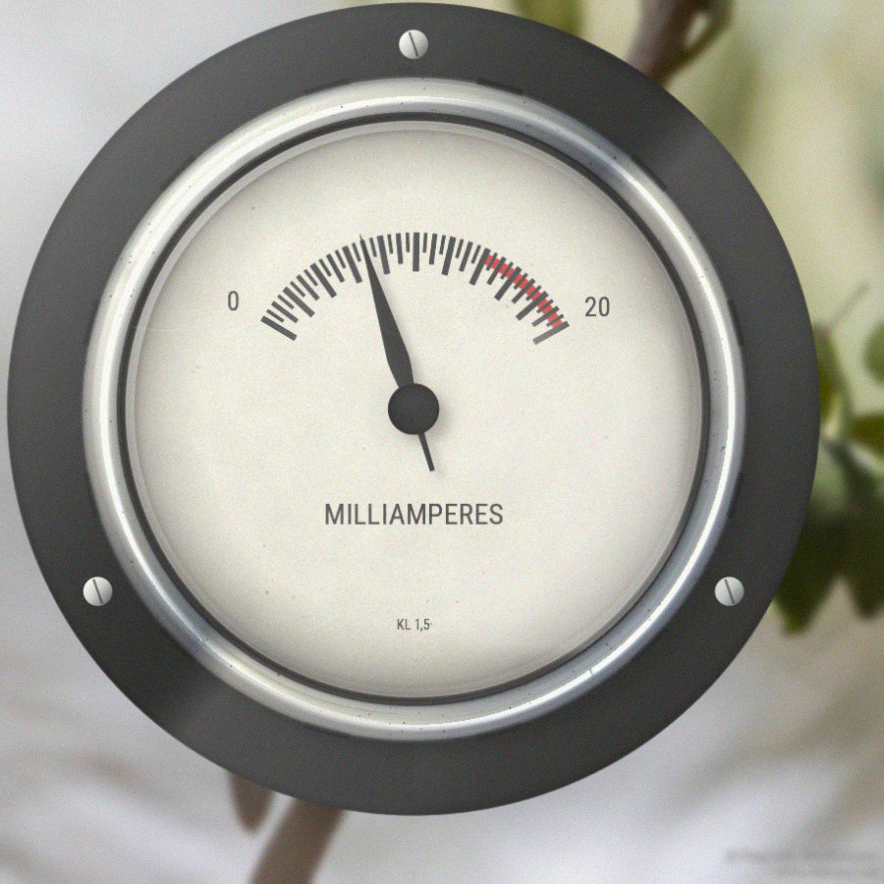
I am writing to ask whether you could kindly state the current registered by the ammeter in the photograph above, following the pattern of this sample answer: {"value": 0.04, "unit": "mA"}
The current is {"value": 7, "unit": "mA"}
